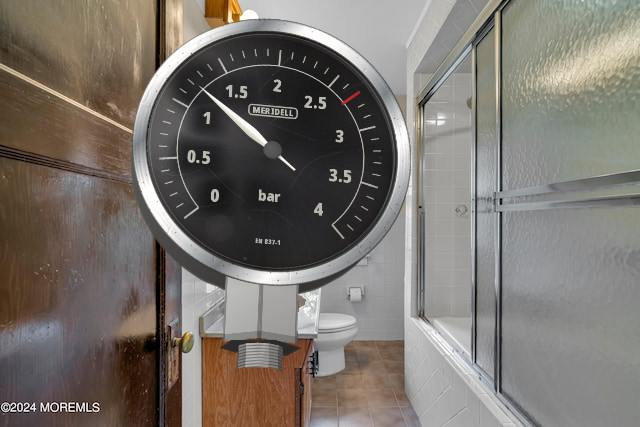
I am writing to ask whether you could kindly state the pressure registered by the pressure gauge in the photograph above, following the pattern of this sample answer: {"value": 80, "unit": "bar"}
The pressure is {"value": 1.2, "unit": "bar"}
